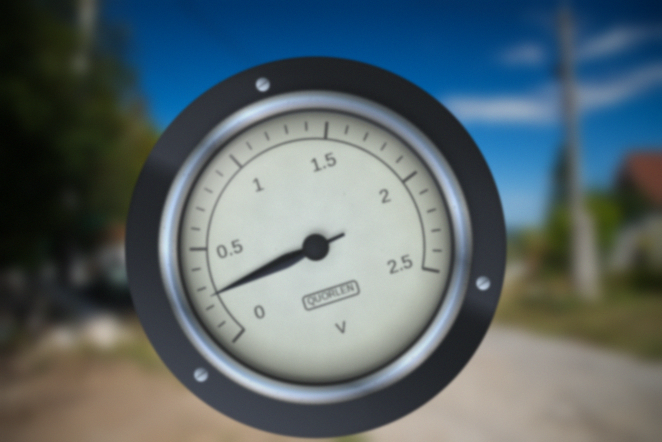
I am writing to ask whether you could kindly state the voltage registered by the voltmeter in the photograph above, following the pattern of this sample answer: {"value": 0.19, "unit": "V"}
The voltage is {"value": 0.25, "unit": "V"}
